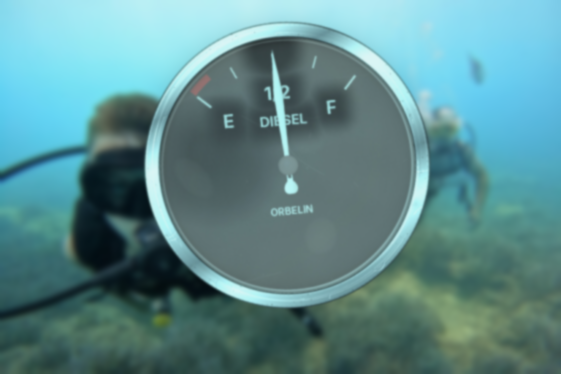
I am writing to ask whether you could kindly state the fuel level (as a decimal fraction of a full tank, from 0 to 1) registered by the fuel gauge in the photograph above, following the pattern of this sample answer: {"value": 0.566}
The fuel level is {"value": 0.5}
